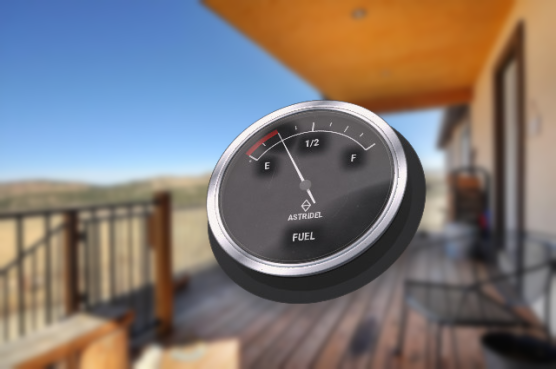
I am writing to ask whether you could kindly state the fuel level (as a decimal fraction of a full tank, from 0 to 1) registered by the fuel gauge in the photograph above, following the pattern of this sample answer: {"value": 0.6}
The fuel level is {"value": 0.25}
